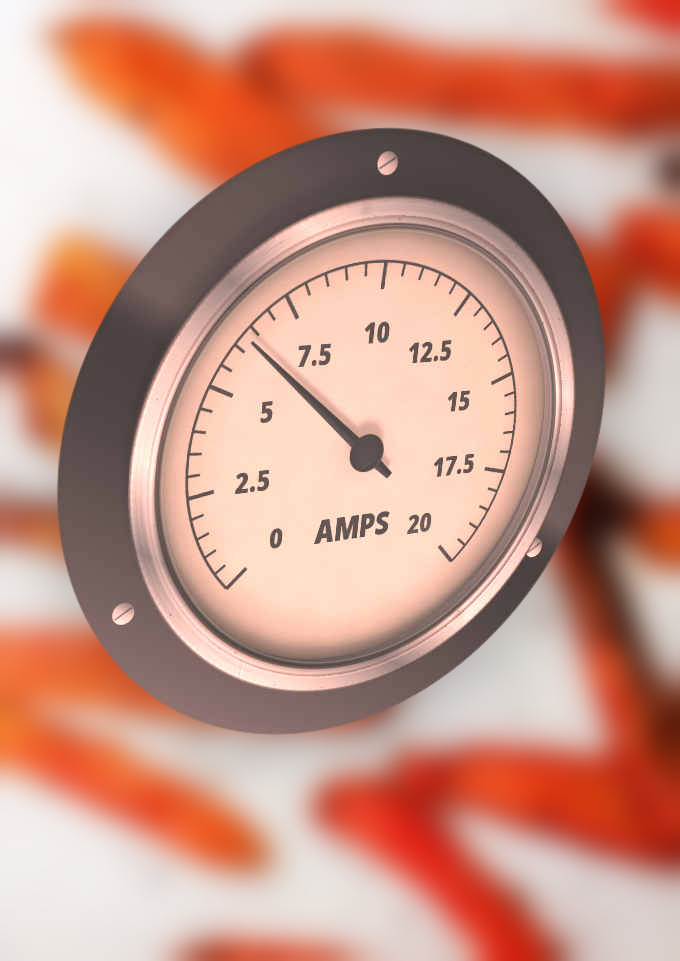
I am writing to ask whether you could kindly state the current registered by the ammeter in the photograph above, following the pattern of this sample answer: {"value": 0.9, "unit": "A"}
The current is {"value": 6.25, "unit": "A"}
